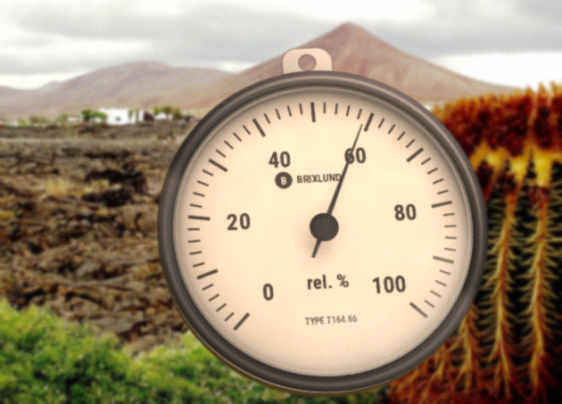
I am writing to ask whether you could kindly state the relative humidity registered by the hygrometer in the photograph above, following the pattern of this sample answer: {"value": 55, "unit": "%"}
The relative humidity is {"value": 59, "unit": "%"}
